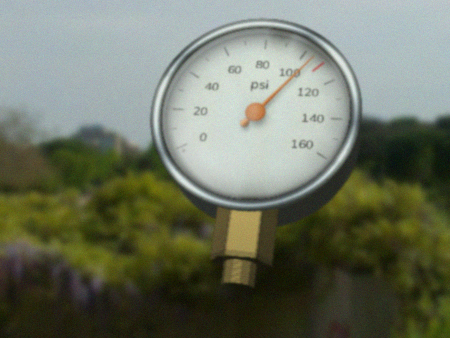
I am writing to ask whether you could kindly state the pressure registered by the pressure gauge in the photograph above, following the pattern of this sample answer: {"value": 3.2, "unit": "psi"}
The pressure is {"value": 105, "unit": "psi"}
